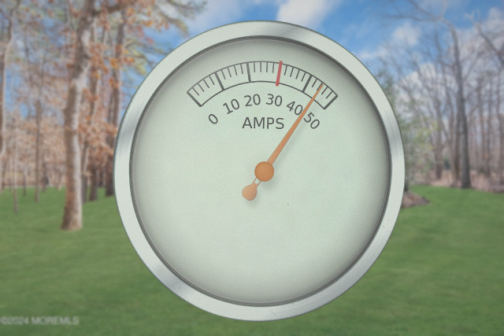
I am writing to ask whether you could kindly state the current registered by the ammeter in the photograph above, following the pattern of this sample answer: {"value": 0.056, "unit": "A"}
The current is {"value": 44, "unit": "A"}
